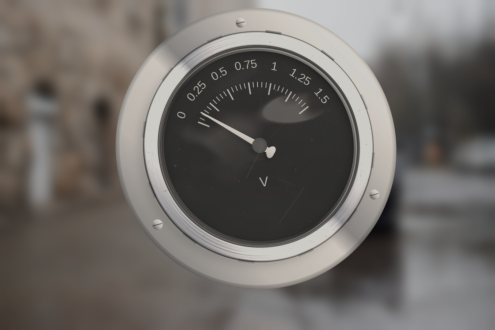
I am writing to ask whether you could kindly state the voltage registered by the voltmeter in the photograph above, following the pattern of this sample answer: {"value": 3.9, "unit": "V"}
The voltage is {"value": 0.1, "unit": "V"}
